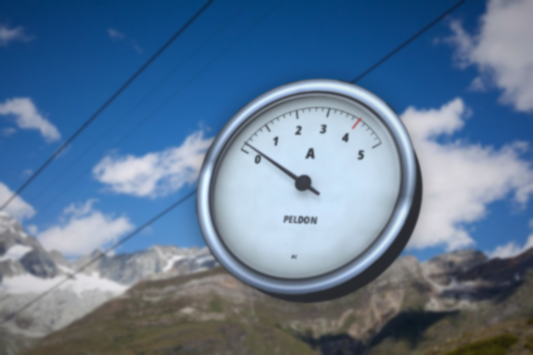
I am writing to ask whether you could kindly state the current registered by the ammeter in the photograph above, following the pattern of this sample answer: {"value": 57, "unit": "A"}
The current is {"value": 0.2, "unit": "A"}
